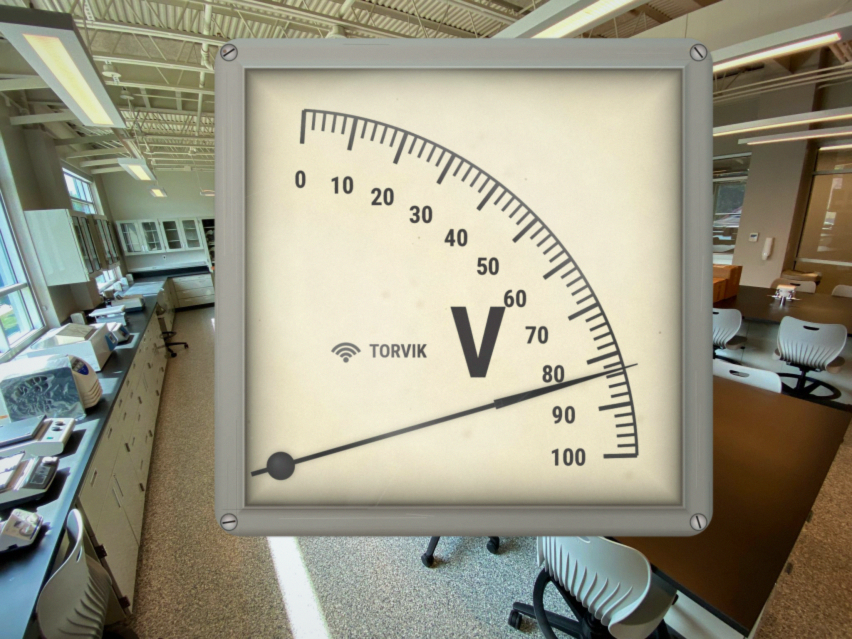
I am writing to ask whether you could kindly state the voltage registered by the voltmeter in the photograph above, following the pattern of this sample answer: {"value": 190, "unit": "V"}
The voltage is {"value": 83, "unit": "V"}
